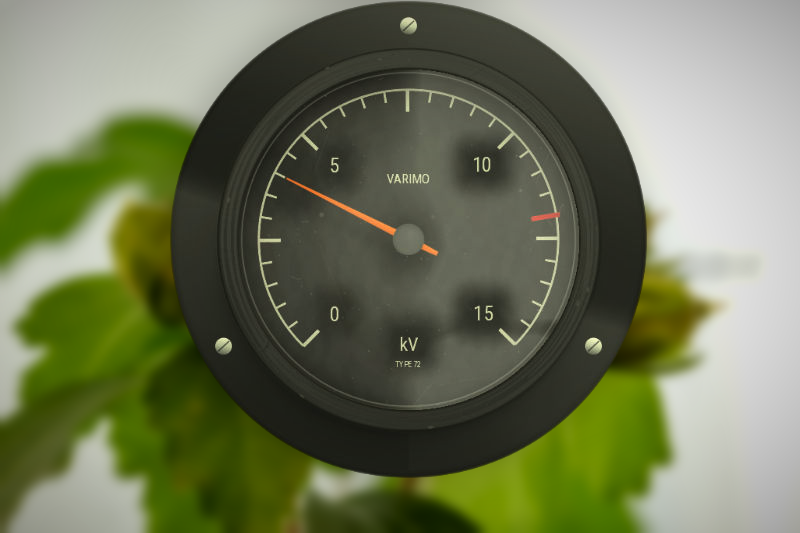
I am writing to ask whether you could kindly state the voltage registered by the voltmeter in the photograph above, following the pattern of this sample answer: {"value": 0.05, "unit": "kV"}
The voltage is {"value": 4, "unit": "kV"}
